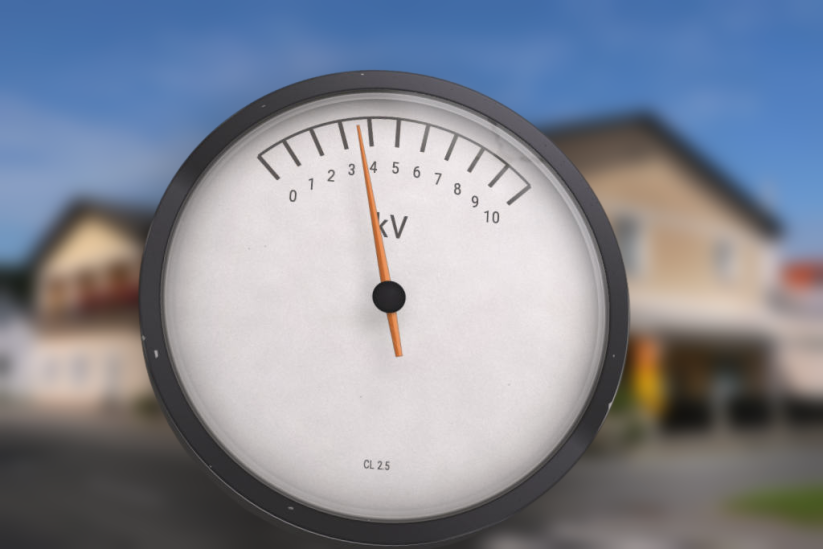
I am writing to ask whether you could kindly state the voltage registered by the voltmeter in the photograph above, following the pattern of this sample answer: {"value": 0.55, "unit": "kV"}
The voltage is {"value": 3.5, "unit": "kV"}
